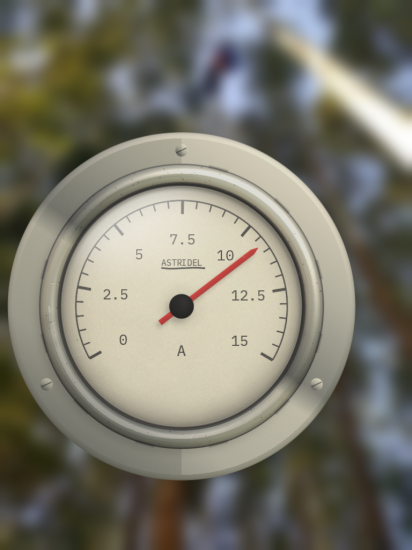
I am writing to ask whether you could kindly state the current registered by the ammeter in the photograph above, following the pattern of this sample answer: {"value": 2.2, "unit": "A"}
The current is {"value": 10.75, "unit": "A"}
